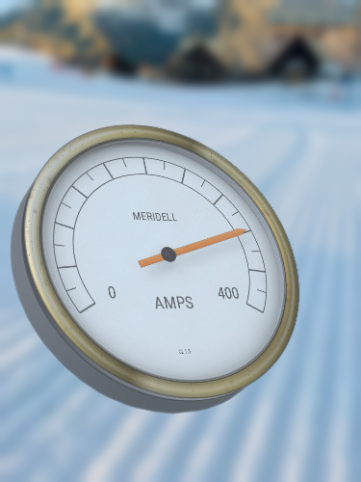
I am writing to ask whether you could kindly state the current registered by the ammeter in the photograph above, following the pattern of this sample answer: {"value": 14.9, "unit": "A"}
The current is {"value": 320, "unit": "A"}
